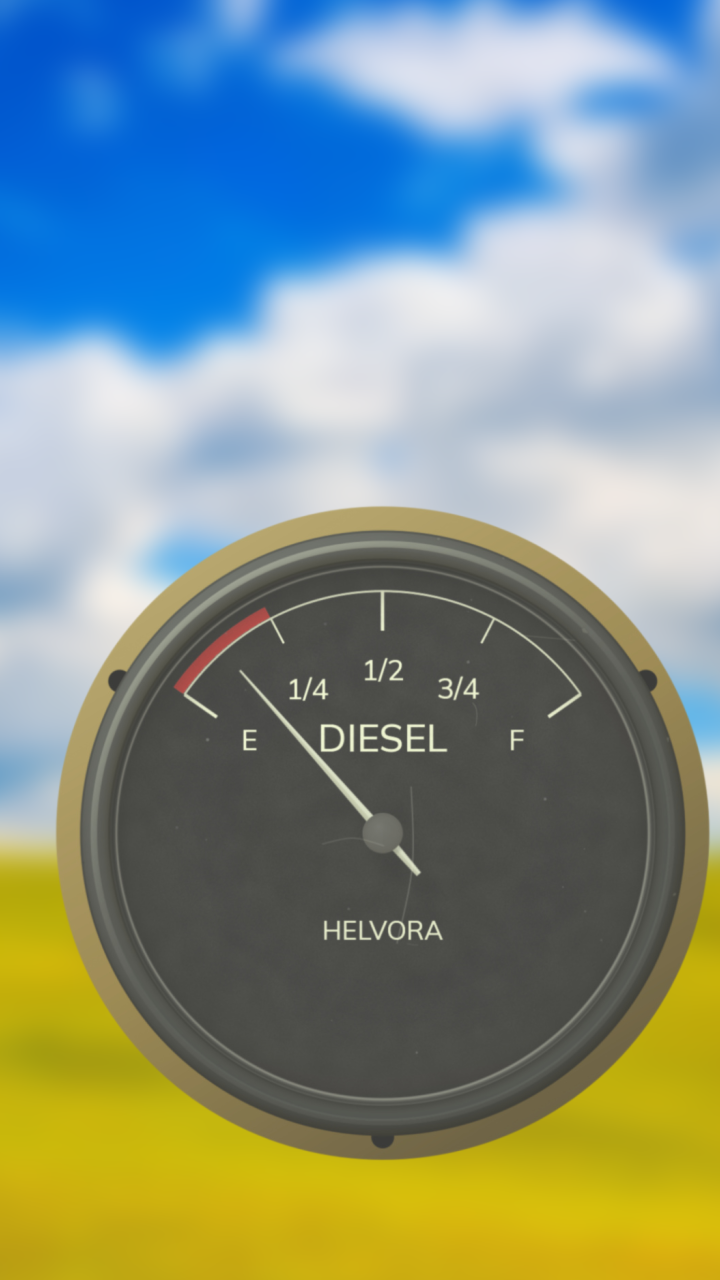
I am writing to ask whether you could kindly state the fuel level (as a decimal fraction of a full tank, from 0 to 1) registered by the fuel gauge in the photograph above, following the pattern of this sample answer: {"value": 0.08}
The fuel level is {"value": 0.125}
